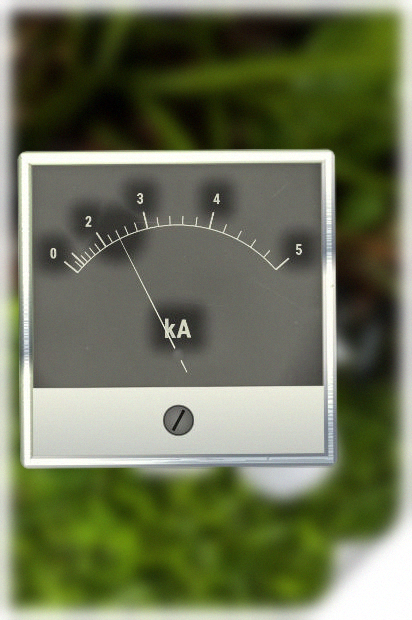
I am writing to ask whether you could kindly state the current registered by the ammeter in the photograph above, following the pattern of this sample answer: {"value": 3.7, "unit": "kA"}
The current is {"value": 2.4, "unit": "kA"}
